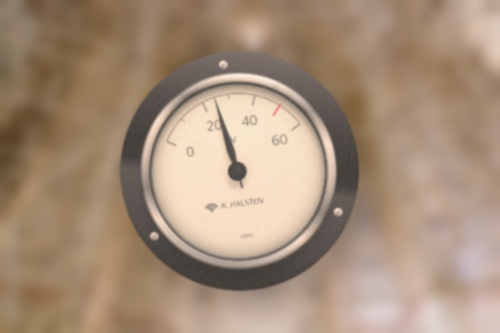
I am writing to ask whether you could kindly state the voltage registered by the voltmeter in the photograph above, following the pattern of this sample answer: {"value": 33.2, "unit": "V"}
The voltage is {"value": 25, "unit": "V"}
